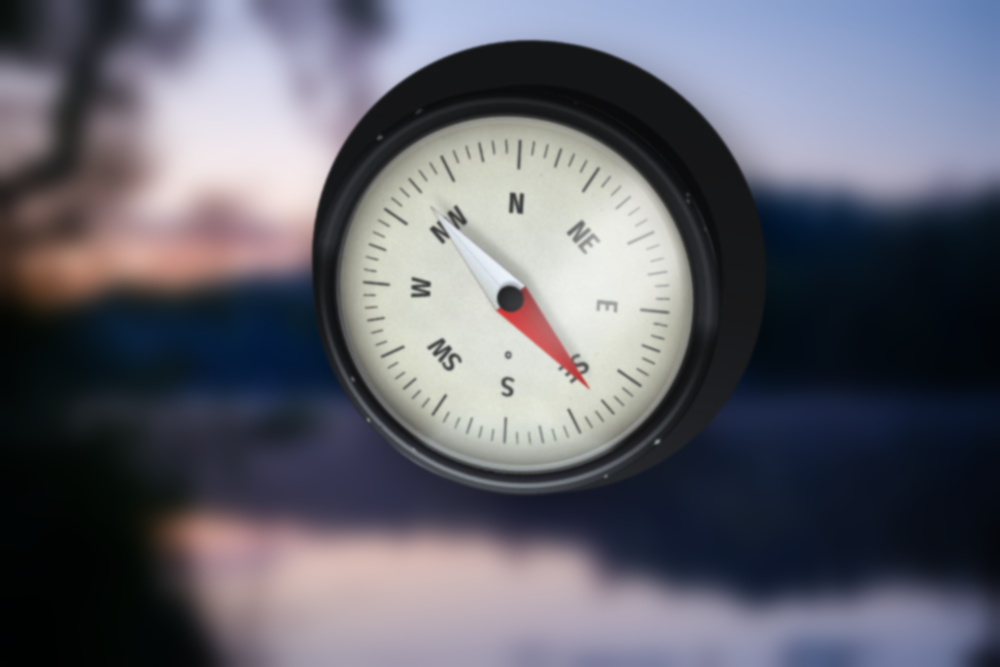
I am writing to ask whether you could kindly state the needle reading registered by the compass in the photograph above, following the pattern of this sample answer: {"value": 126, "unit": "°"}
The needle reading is {"value": 135, "unit": "°"}
